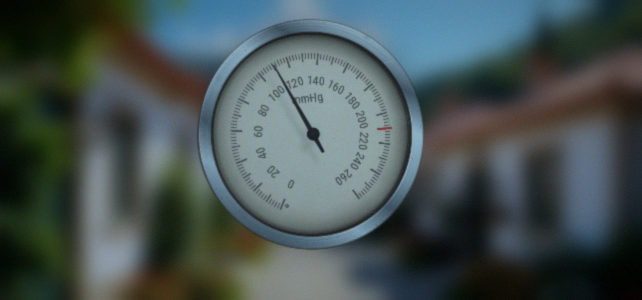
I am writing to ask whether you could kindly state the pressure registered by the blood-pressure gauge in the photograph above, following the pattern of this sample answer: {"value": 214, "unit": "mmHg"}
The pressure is {"value": 110, "unit": "mmHg"}
